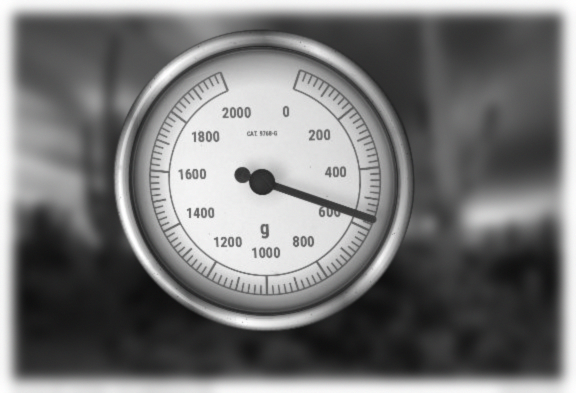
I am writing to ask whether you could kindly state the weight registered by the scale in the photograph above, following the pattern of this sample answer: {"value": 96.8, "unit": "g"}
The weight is {"value": 560, "unit": "g"}
